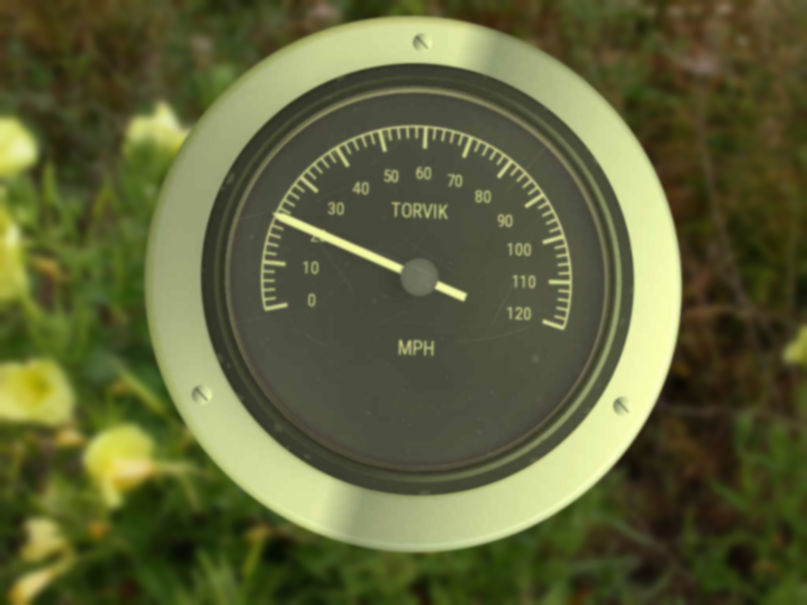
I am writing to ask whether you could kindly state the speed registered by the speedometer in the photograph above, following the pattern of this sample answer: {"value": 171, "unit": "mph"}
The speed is {"value": 20, "unit": "mph"}
